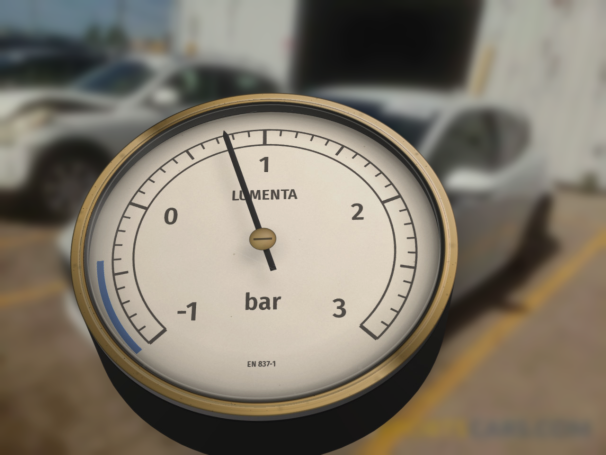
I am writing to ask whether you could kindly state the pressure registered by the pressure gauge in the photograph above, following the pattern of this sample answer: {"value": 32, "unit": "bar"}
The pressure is {"value": 0.75, "unit": "bar"}
